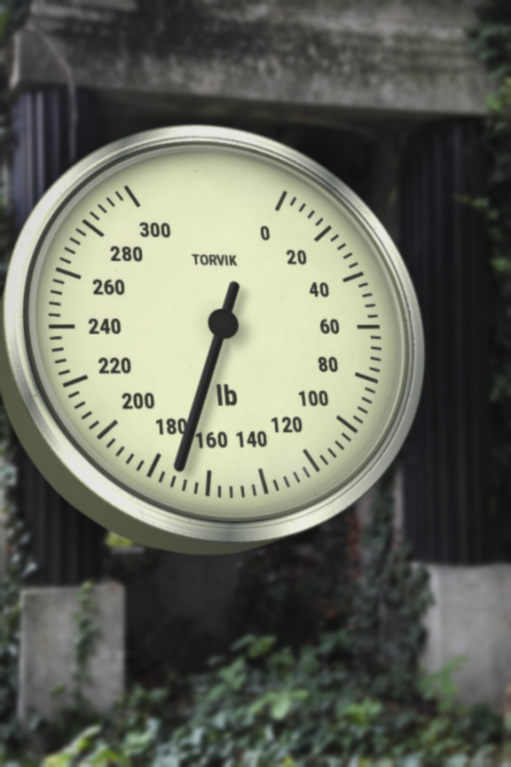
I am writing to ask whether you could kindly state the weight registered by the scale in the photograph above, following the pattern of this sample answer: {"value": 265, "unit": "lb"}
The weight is {"value": 172, "unit": "lb"}
